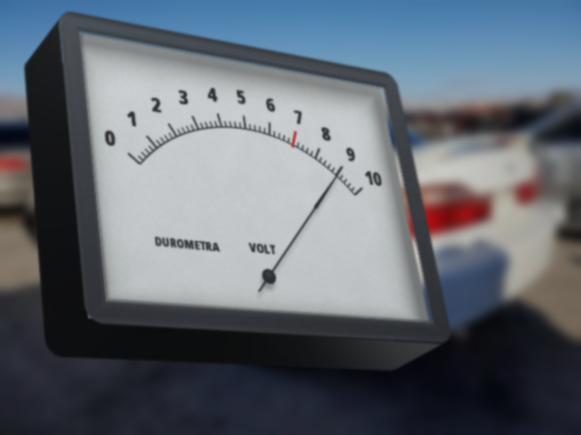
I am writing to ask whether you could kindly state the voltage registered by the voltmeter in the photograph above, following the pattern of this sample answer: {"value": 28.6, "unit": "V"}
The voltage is {"value": 9, "unit": "V"}
